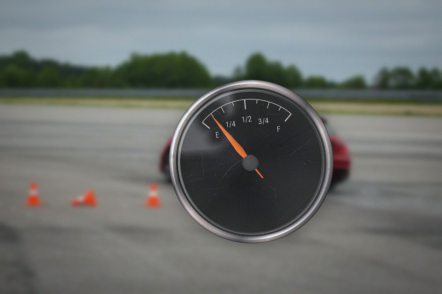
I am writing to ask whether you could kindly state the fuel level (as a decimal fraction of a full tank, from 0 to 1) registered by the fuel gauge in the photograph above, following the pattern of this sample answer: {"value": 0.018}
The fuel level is {"value": 0.125}
